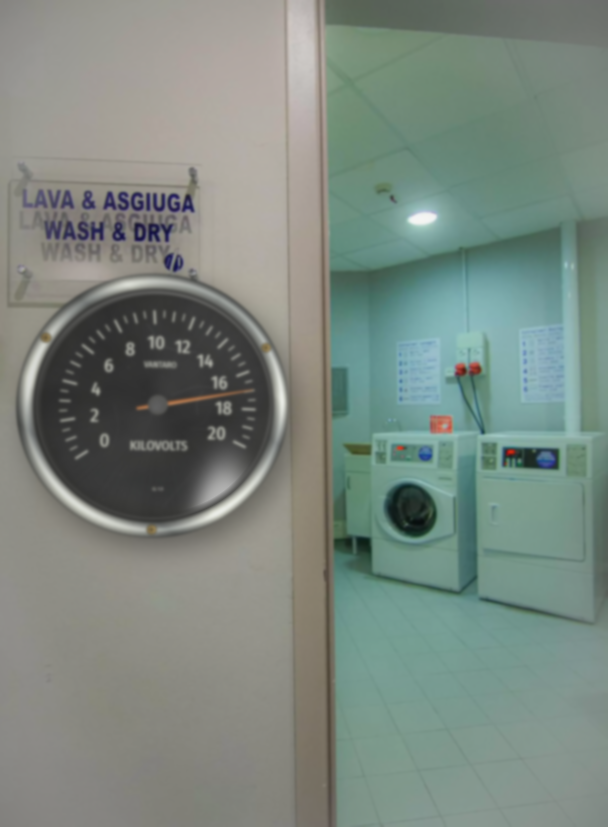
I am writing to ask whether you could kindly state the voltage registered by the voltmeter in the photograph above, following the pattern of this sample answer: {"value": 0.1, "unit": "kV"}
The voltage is {"value": 17, "unit": "kV"}
